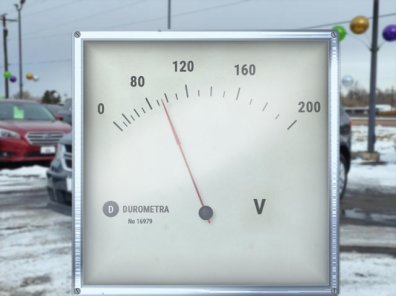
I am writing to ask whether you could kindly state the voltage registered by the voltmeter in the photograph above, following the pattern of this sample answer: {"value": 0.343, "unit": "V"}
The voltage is {"value": 95, "unit": "V"}
